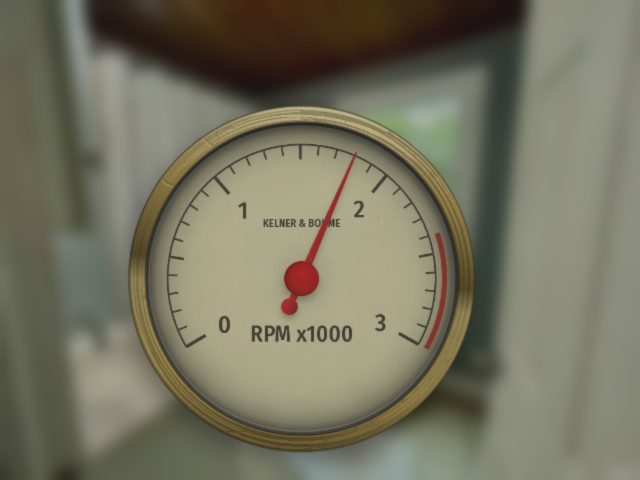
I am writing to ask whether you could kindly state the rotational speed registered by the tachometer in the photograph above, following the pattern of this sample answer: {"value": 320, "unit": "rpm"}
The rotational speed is {"value": 1800, "unit": "rpm"}
